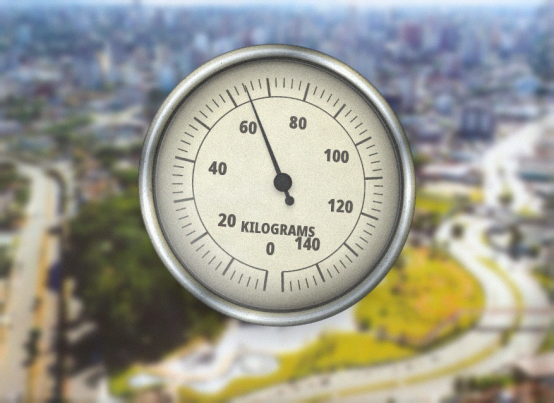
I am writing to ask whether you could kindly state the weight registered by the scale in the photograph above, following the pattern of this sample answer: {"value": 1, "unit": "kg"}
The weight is {"value": 64, "unit": "kg"}
